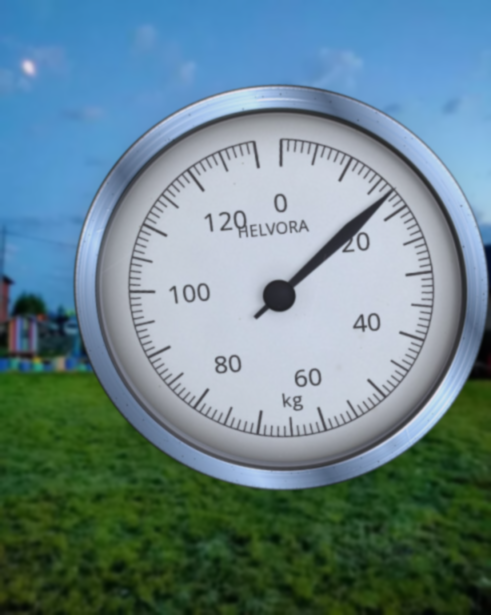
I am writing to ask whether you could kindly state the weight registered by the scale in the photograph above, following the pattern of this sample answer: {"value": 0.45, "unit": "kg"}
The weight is {"value": 17, "unit": "kg"}
